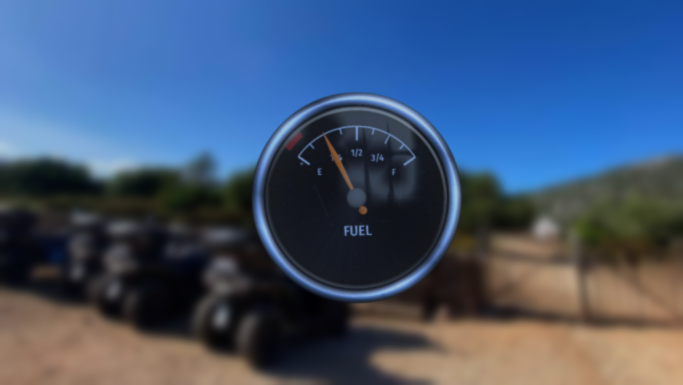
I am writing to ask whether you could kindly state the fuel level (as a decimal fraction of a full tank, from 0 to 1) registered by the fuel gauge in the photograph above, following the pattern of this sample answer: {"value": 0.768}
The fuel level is {"value": 0.25}
